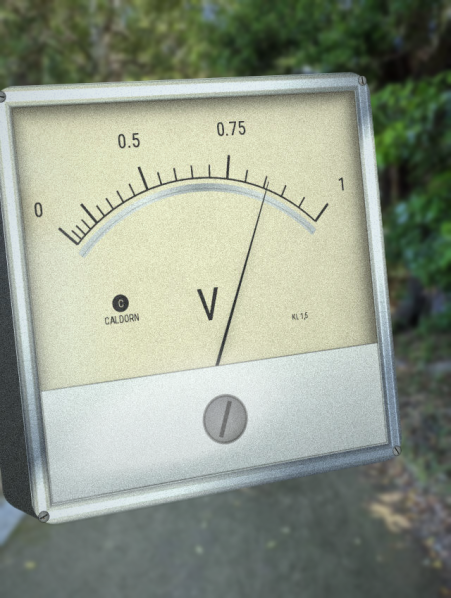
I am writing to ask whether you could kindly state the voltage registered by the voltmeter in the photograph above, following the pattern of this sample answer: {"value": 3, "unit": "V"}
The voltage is {"value": 0.85, "unit": "V"}
